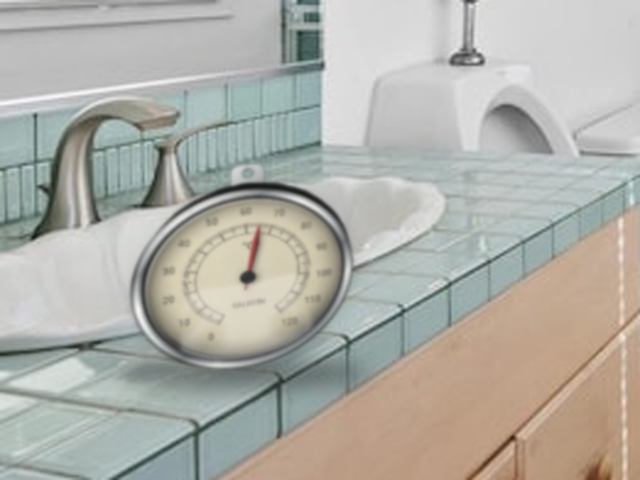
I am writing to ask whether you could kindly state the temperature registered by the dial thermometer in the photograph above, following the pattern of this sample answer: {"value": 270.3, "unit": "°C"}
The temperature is {"value": 65, "unit": "°C"}
